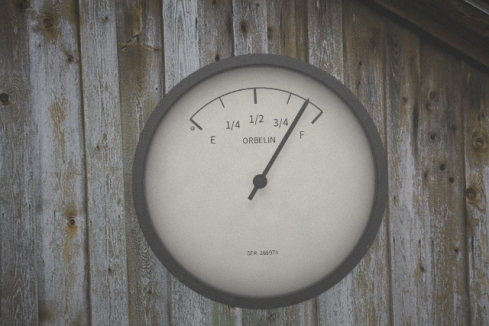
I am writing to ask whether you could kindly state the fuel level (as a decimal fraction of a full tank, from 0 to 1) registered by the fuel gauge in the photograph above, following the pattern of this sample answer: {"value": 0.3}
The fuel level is {"value": 0.875}
